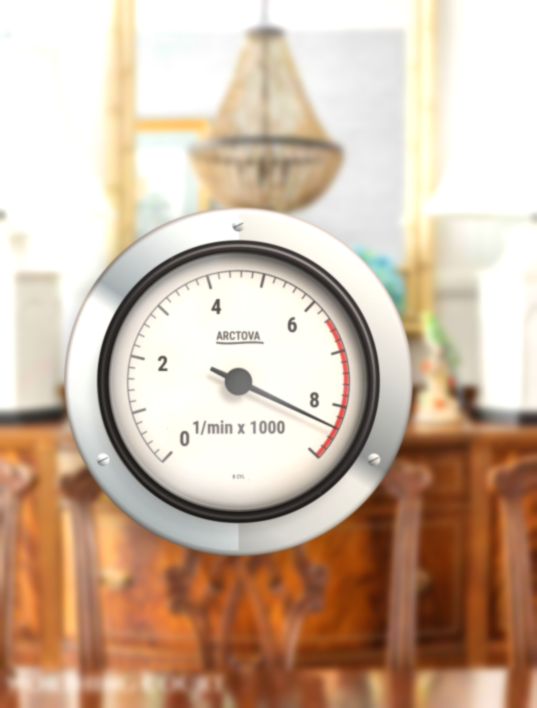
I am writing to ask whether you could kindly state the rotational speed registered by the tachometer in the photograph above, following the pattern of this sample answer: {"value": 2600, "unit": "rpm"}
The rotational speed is {"value": 8400, "unit": "rpm"}
